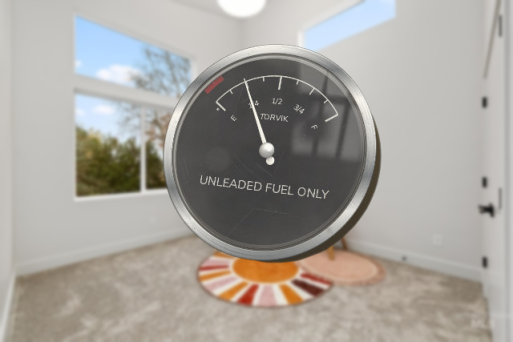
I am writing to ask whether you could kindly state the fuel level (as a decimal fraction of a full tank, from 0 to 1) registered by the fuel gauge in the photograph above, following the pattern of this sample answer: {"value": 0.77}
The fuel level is {"value": 0.25}
